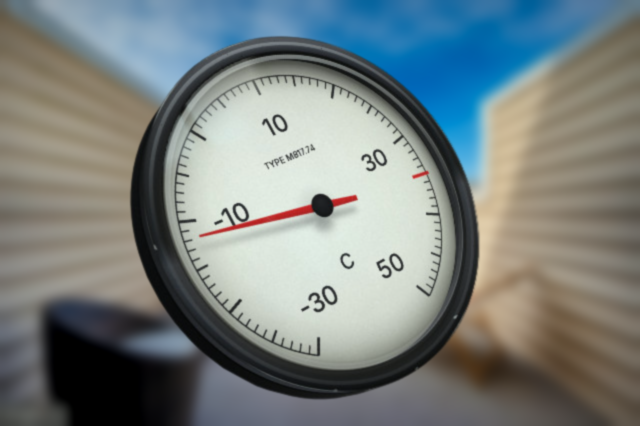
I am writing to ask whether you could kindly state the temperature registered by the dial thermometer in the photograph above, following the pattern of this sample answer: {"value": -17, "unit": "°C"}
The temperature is {"value": -12, "unit": "°C"}
